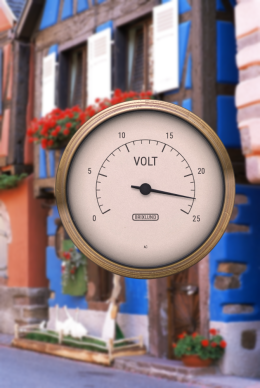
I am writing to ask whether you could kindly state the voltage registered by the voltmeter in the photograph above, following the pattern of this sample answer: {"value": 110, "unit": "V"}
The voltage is {"value": 23, "unit": "V"}
